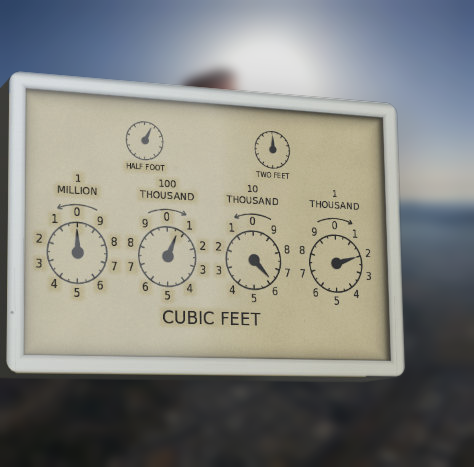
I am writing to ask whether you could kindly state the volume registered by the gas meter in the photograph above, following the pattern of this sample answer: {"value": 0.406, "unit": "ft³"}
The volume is {"value": 6200, "unit": "ft³"}
